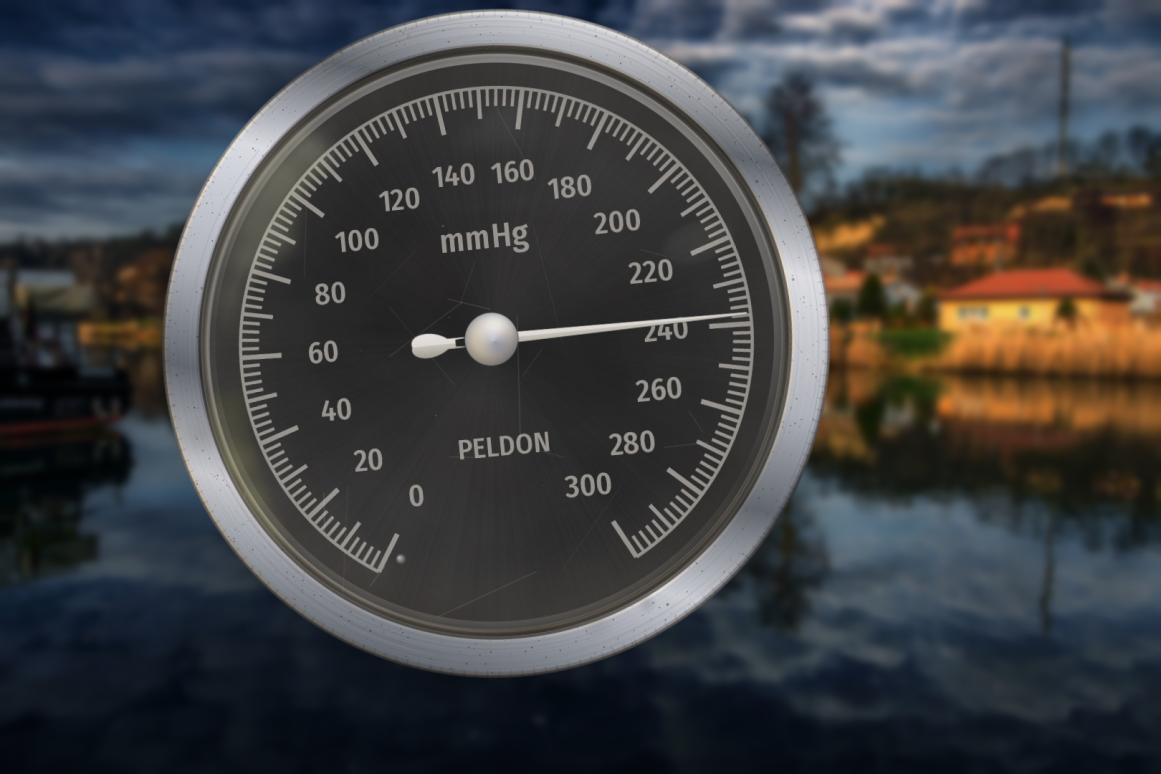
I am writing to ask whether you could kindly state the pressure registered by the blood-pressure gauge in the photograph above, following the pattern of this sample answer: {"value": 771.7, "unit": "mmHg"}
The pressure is {"value": 238, "unit": "mmHg"}
